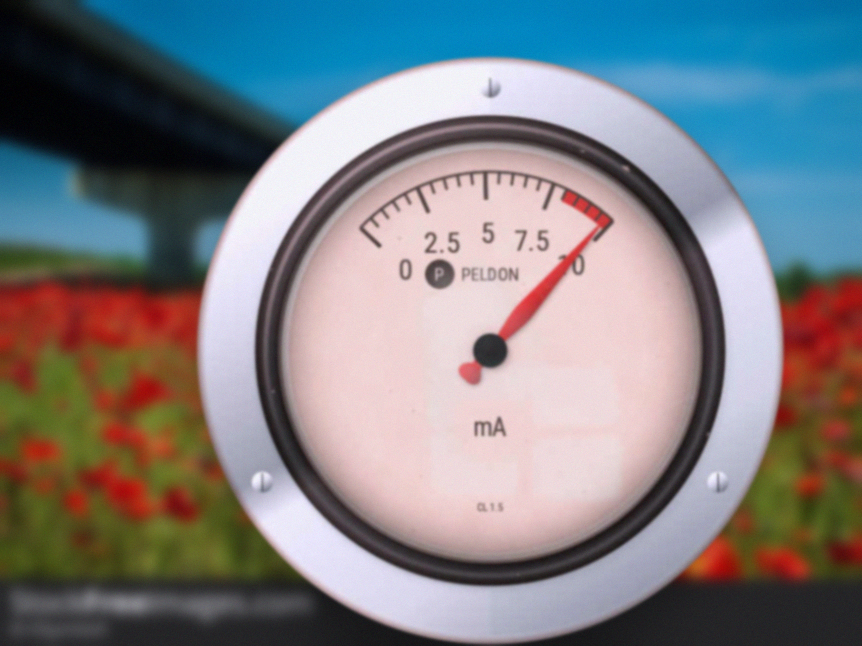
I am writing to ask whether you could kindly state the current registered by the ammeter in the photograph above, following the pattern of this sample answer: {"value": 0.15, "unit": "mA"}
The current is {"value": 9.75, "unit": "mA"}
